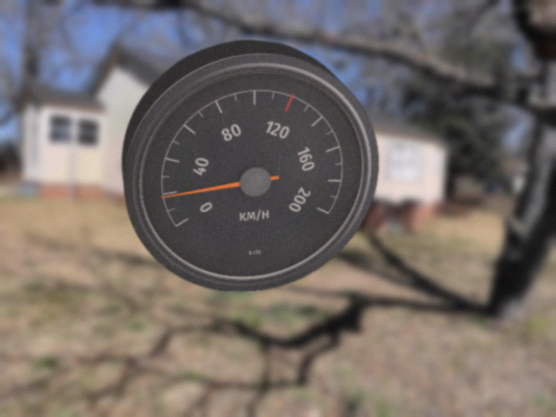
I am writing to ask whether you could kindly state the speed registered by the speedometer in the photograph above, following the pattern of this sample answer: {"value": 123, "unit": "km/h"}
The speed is {"value": 20, "unit": "km/h"}
